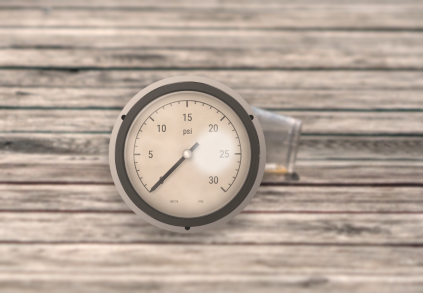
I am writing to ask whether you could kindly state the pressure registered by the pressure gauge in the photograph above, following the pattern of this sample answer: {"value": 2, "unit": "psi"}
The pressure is {"value": 0, "unit": "psi"}
